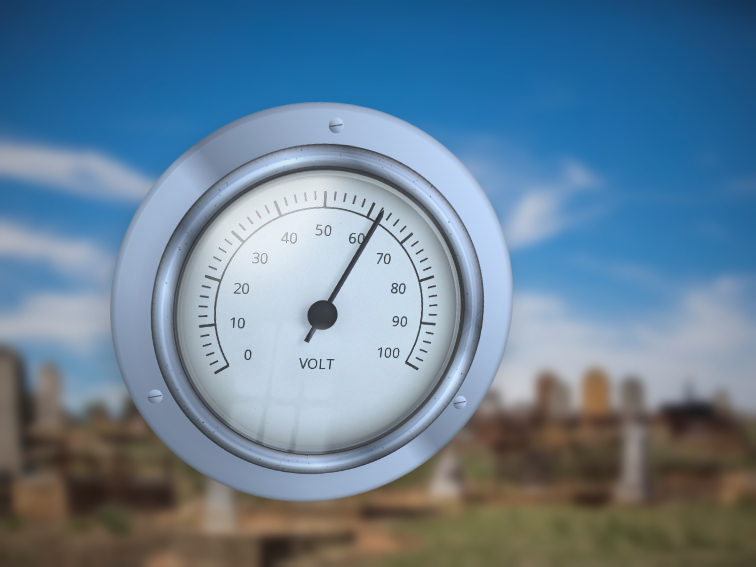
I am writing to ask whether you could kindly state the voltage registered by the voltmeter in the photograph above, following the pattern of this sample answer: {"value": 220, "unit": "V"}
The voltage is {"value": 62, "unit": "V"}
